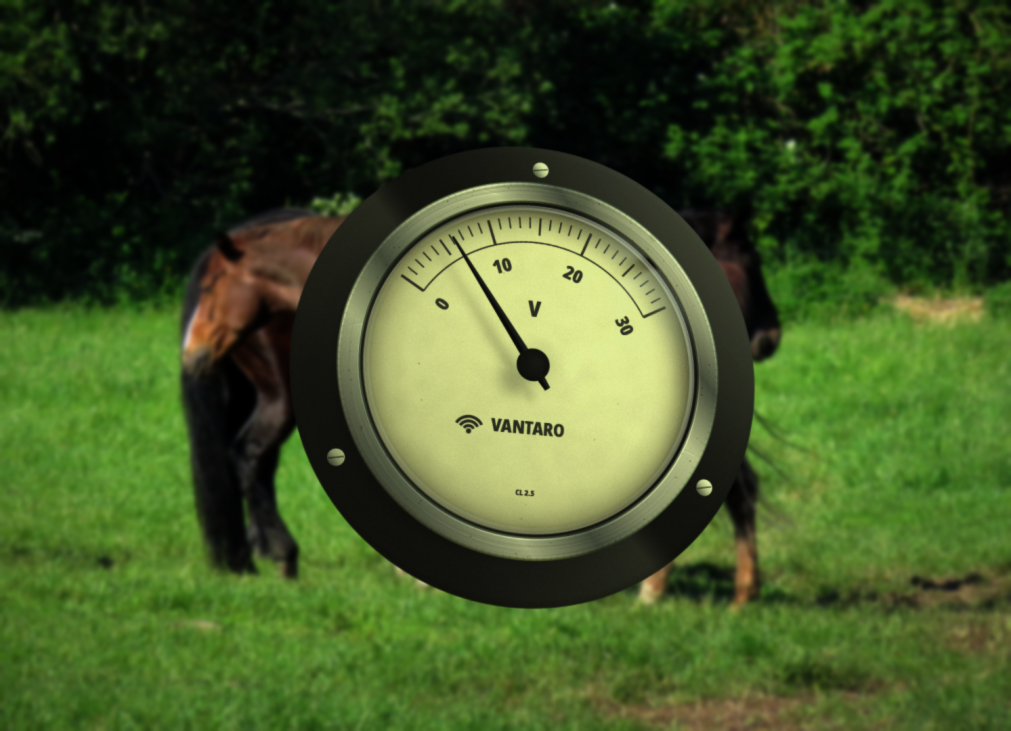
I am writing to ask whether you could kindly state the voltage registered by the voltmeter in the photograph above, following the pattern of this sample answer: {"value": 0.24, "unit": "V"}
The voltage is {"value": 6, "unit": "V"}
